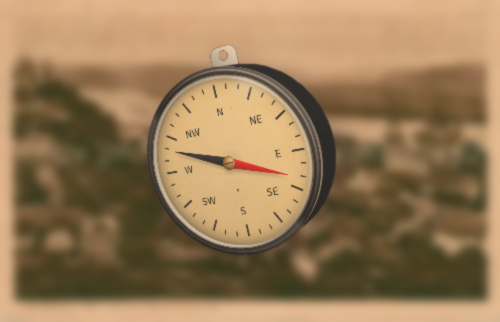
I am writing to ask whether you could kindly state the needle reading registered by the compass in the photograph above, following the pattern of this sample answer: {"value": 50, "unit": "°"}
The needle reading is {"value": 110, "unit": "°"}
